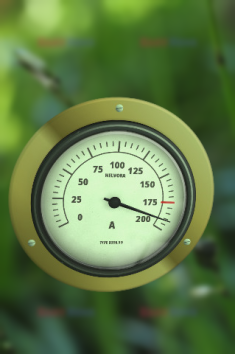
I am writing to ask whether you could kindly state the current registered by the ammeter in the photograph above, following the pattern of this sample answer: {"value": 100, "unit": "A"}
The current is {"value": 190, "unit": "A"}
